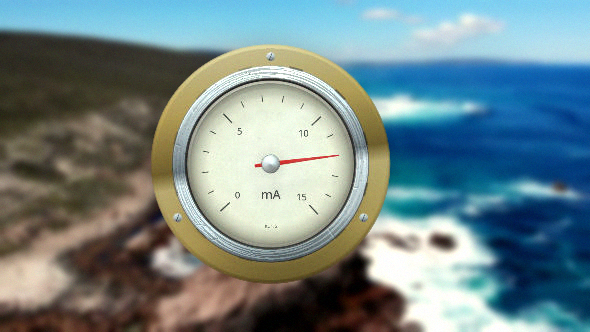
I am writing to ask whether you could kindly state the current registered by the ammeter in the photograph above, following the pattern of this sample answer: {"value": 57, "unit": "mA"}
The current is {"value": 12, "unit": "mA"}
